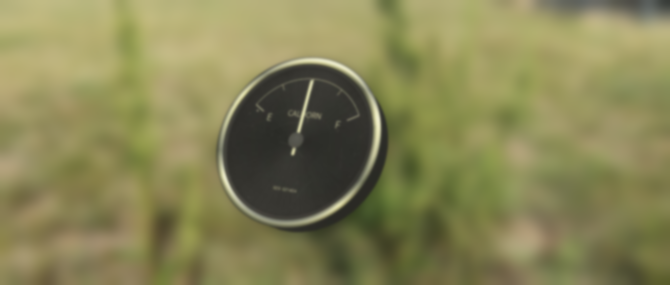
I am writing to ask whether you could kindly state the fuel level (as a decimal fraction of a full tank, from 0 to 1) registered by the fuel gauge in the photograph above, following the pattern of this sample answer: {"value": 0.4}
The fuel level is {"value": 0.5}
